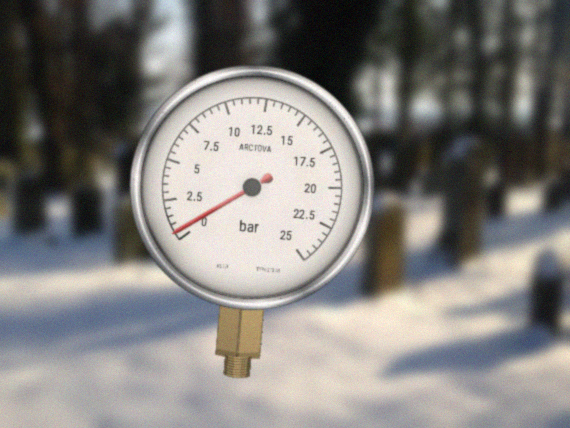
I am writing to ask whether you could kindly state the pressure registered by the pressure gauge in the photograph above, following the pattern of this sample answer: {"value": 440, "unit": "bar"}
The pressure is {"value": 0.5, "unit": "bar"}
